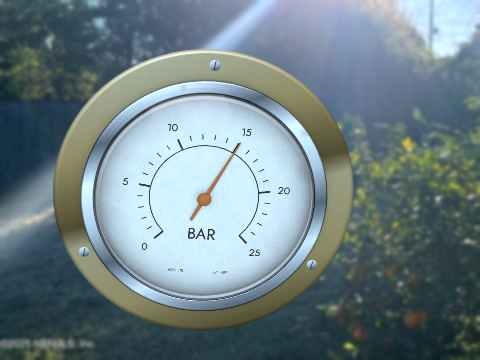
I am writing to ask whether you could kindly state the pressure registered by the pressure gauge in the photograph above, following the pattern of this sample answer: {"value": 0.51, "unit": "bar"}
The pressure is {"value": 15, "unit": "bar"}
